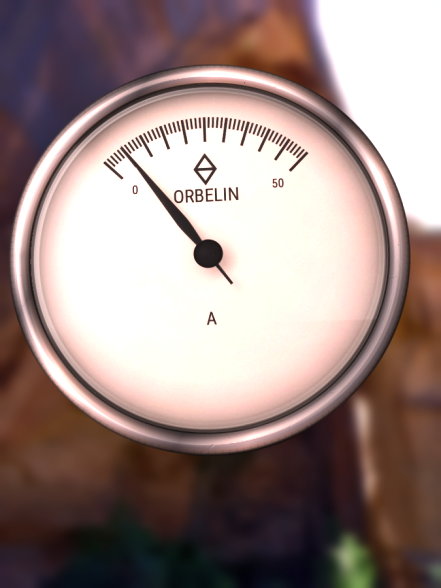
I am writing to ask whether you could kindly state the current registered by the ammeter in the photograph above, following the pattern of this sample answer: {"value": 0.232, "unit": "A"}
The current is {"value": 5, "unit": "A"}
